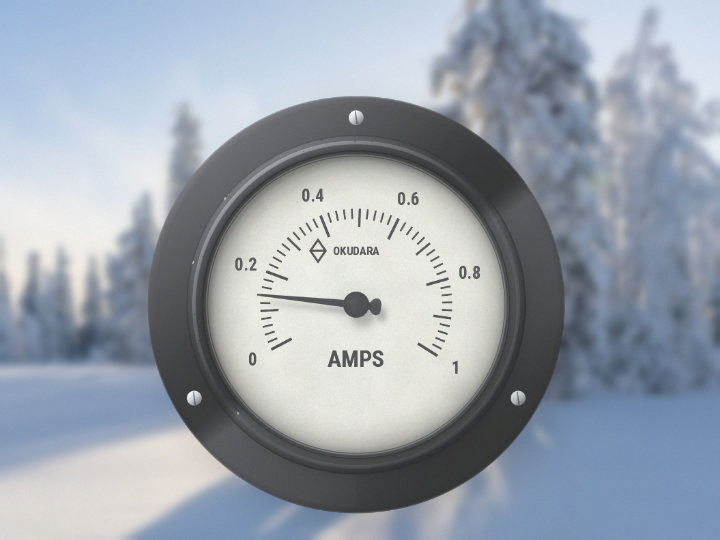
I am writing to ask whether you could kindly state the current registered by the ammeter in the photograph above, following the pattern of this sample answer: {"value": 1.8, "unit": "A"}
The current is {"value": 0.14, "unit": "A"}
